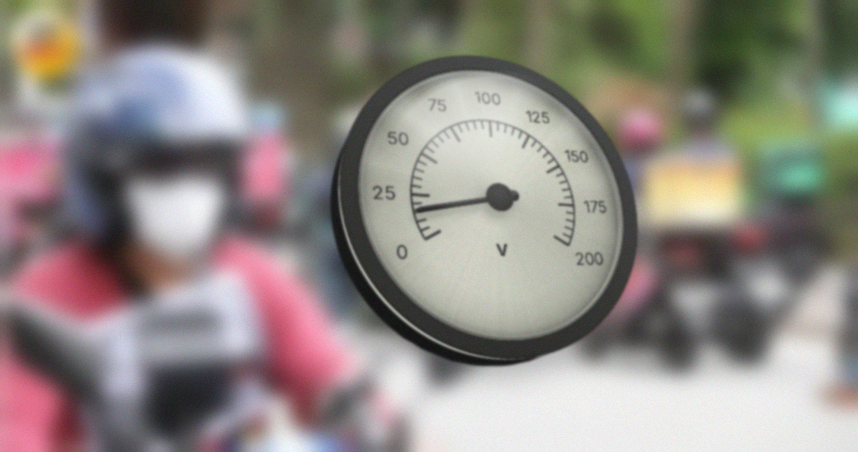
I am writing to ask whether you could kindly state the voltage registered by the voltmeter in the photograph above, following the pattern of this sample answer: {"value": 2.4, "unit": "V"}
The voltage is {"value": 15, "unit": "V"}
